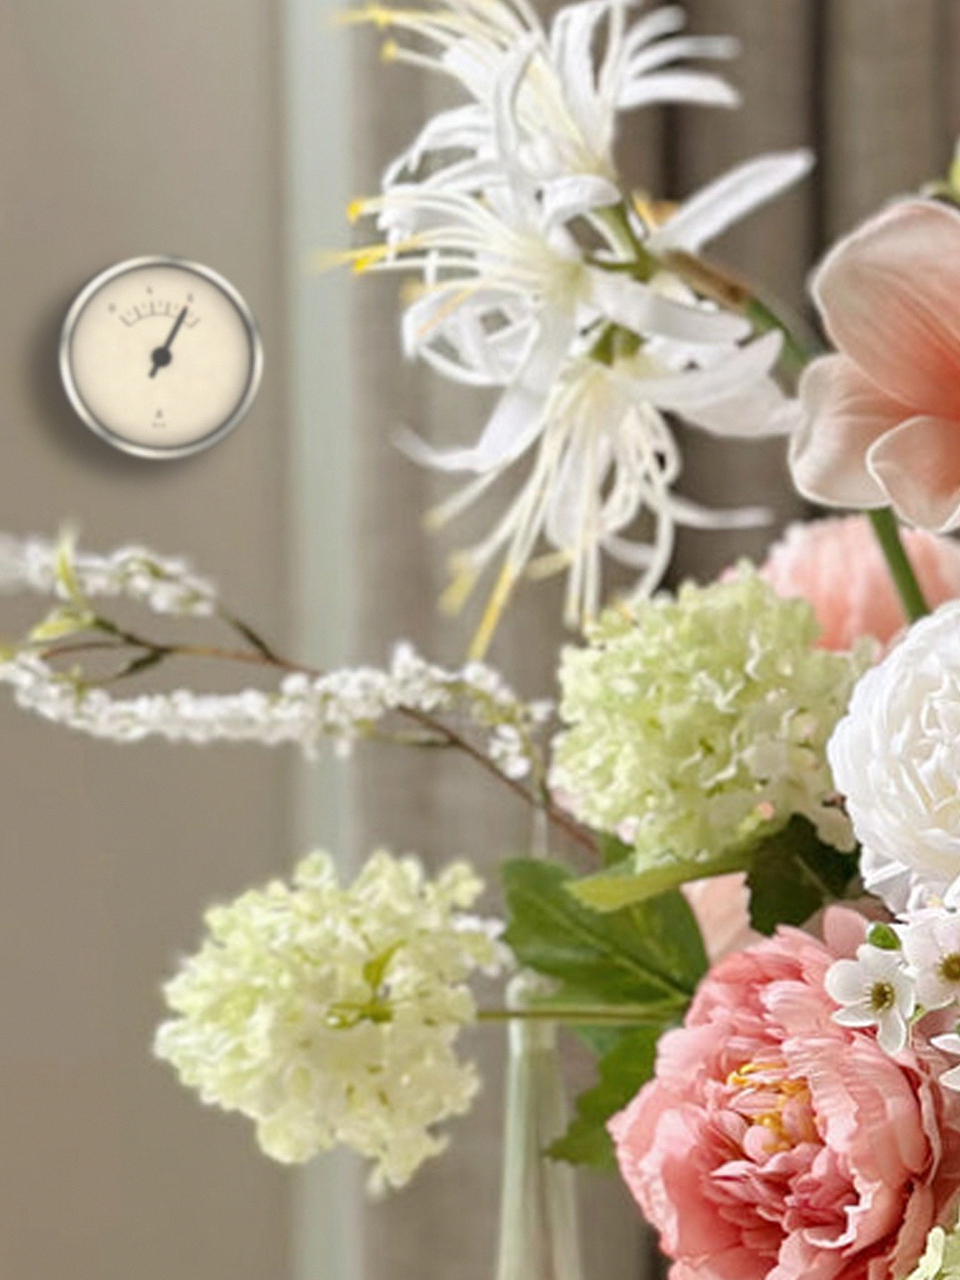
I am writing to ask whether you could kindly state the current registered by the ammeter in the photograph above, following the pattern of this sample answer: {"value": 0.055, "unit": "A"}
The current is {"value": 8, "unit": "A"}
